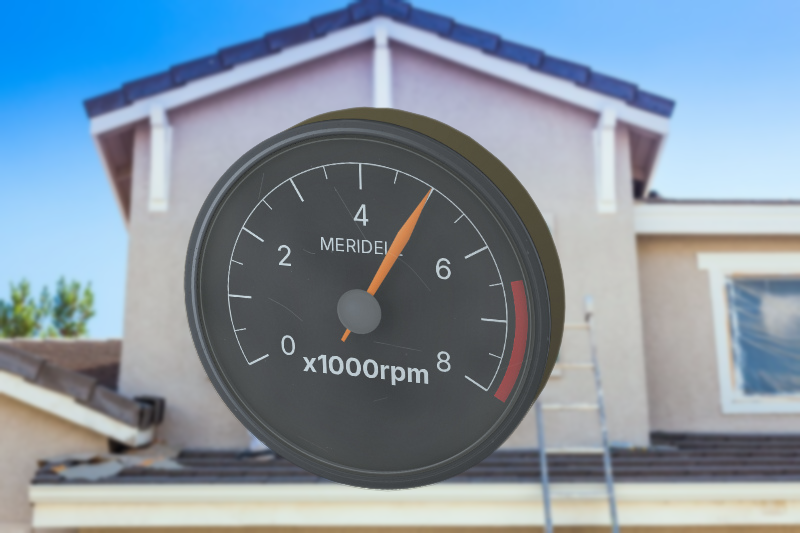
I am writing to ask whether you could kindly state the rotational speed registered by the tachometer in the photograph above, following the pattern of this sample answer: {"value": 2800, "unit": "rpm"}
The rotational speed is {"value": 5000, "unit": "rpm"}
